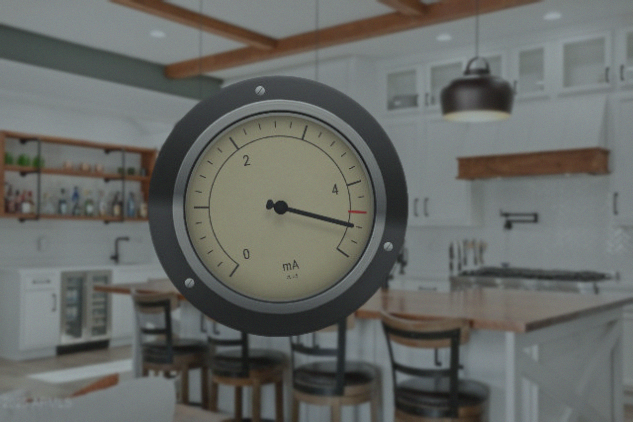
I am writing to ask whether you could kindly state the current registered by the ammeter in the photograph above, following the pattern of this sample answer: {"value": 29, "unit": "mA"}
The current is {"value": 4.6, "unit": "mA"}
